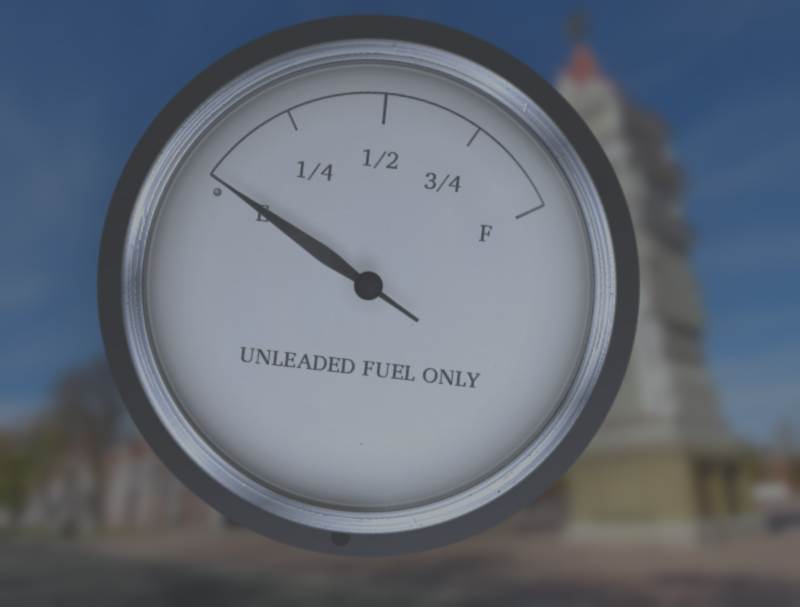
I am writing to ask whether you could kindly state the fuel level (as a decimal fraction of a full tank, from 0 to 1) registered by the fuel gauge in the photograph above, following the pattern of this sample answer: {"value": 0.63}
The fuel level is {"value": 0}
